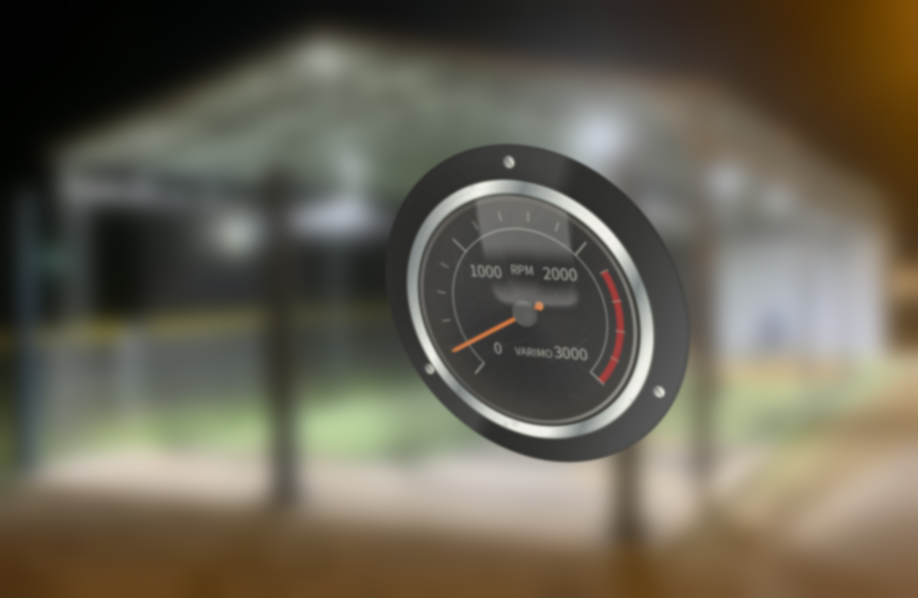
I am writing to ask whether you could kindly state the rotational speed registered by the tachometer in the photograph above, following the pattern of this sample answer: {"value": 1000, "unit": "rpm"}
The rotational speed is {"value": 200, "unit": "rpm"}
